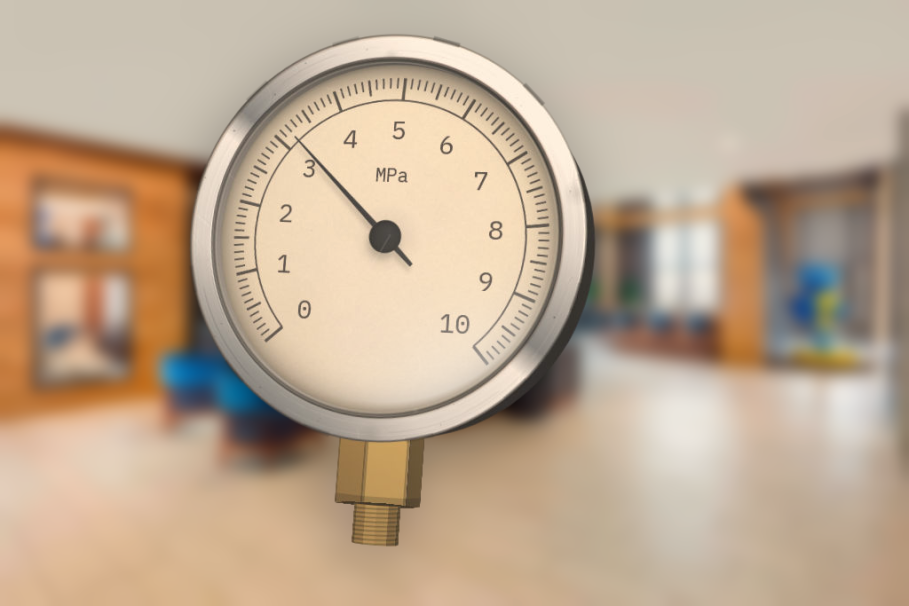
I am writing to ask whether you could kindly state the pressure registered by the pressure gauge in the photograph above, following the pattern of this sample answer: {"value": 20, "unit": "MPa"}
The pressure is {"value": 3.2, "unit": "MPa"}
